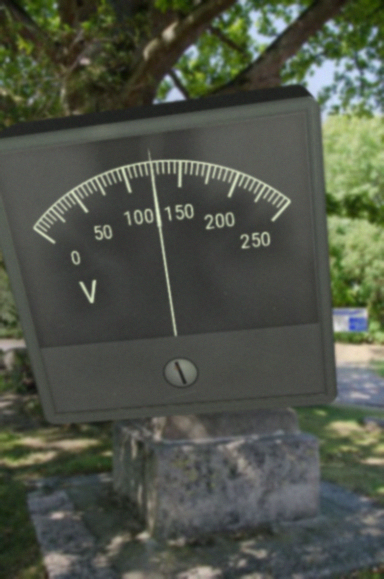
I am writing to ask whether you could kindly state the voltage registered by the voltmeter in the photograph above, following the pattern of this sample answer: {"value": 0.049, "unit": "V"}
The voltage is {"value": 125, "unit": "V"}
